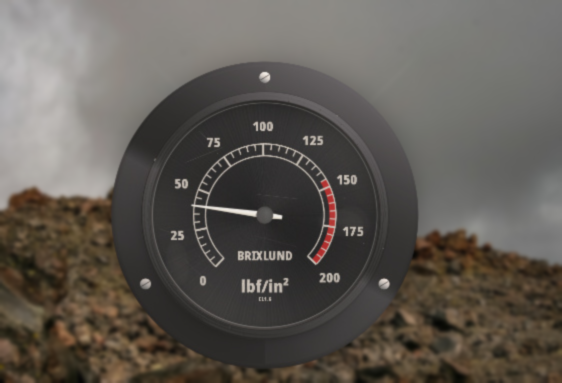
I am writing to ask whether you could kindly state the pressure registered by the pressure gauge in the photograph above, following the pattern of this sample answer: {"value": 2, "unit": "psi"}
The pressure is {"value": 40, "unit": "psi"}
